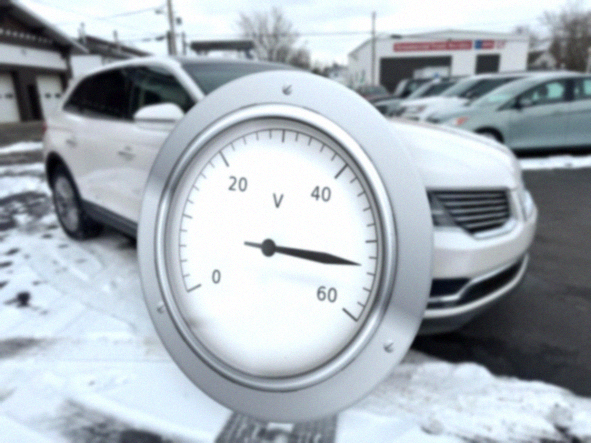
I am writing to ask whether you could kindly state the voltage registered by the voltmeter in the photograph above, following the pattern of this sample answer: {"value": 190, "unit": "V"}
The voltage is {"value": 53, "unit": "V"}
